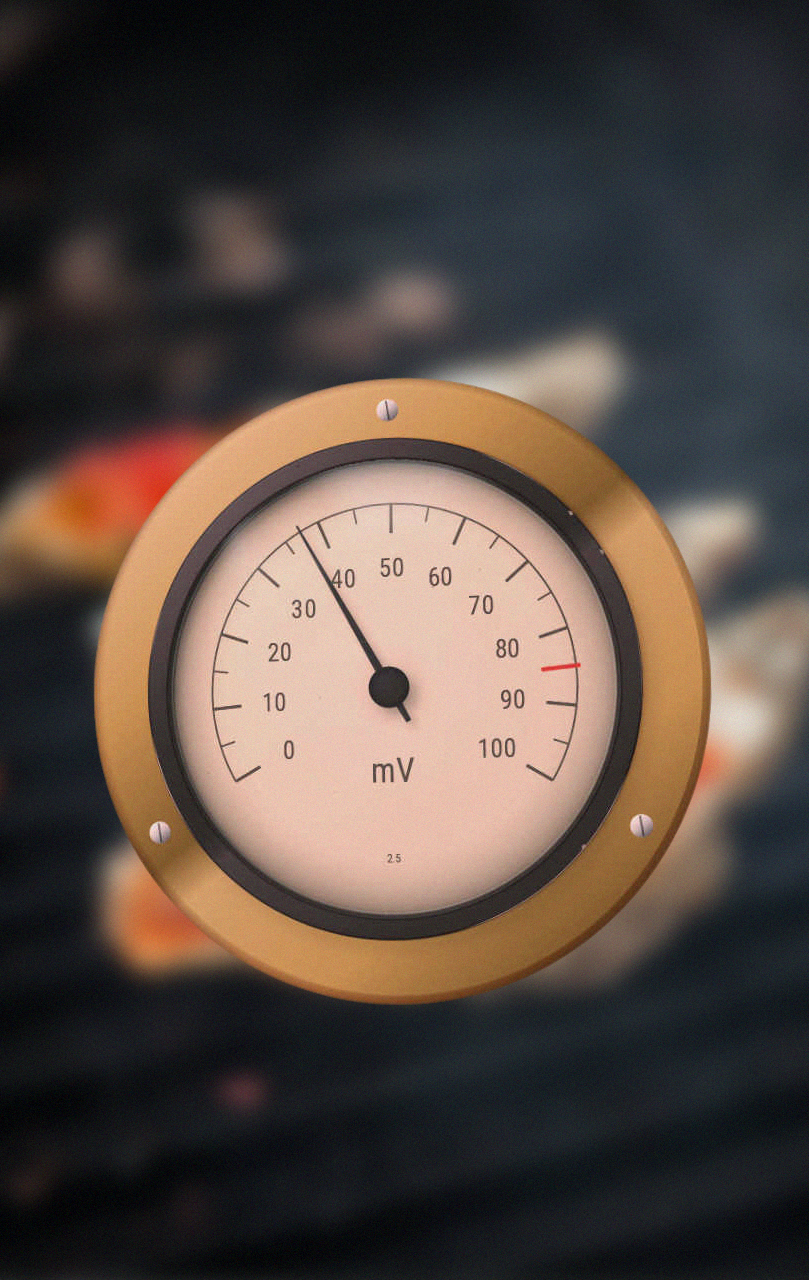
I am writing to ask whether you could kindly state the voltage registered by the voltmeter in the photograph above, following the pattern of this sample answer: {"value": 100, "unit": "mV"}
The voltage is {"value": 37.5, "unit": "mV"}
